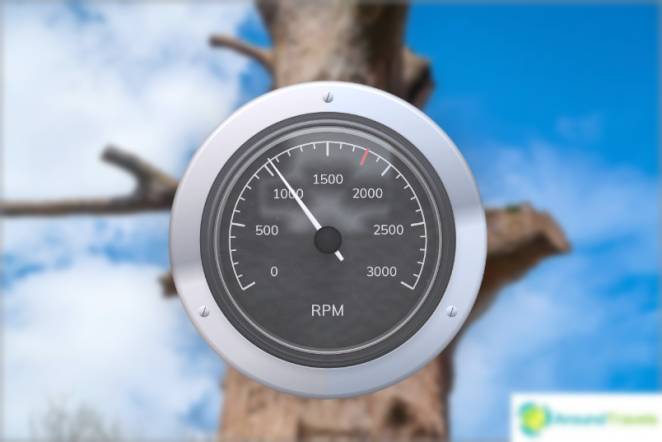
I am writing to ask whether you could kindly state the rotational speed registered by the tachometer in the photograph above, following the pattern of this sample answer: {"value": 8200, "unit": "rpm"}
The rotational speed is {"value": 1050, "unit": "rpm"}
